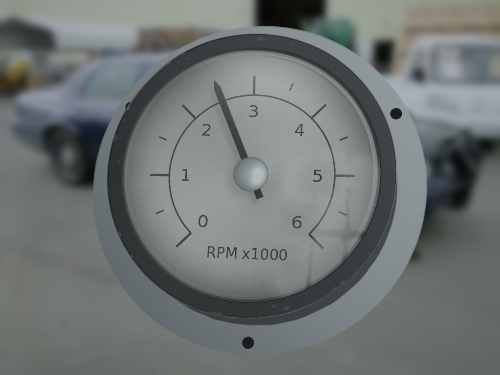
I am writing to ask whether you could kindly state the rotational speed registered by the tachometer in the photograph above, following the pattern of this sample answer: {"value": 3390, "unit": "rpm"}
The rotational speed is {"value": 2500, "unit": "rpm"}
